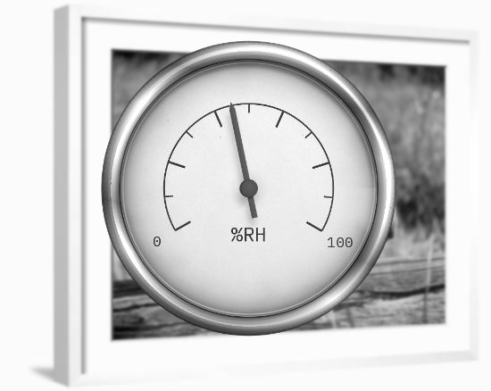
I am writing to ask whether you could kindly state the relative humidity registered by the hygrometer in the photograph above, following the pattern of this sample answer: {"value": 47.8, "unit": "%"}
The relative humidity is {"value": 45, "unit": "%"}
